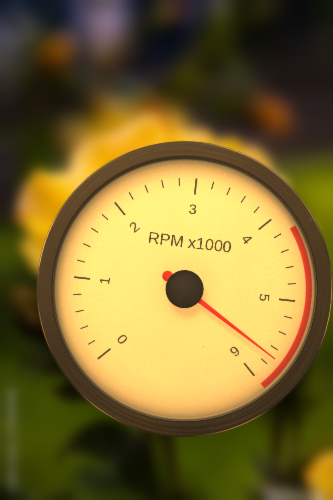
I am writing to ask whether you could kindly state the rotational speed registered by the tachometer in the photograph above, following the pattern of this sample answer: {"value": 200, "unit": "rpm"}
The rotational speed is {"value": 5700, "unit": "rpm"}
